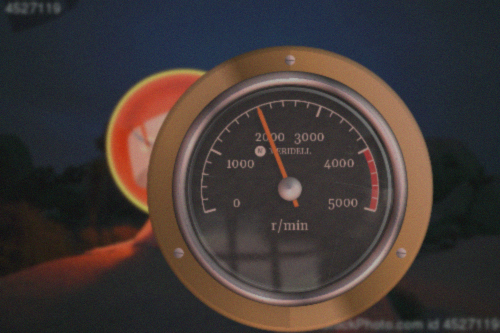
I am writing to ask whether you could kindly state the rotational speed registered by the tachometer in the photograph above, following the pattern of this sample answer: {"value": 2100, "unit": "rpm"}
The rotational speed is {"value": 2000, "unit": "rpm"}
